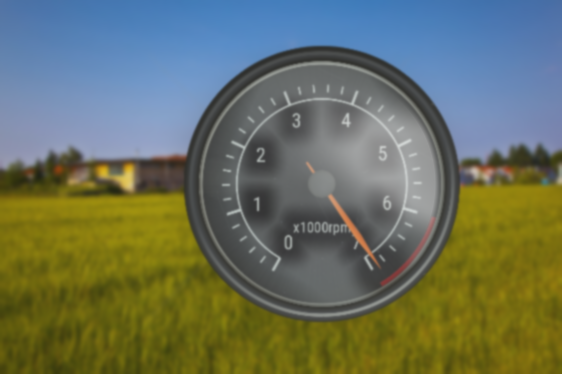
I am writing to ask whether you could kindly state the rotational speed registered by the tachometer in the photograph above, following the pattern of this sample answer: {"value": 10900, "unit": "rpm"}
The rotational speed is {"value": 6900, "unit": "rpm"}
